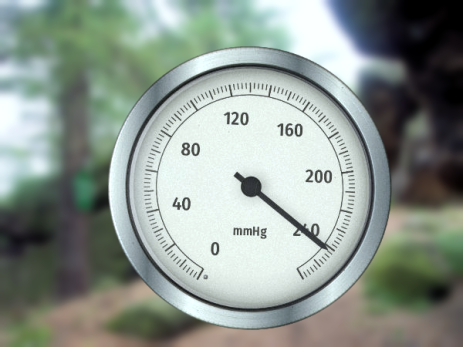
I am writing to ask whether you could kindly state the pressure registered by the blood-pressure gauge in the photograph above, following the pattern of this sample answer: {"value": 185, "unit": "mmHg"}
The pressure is {"value": 242, "unit": "mmHg"}
